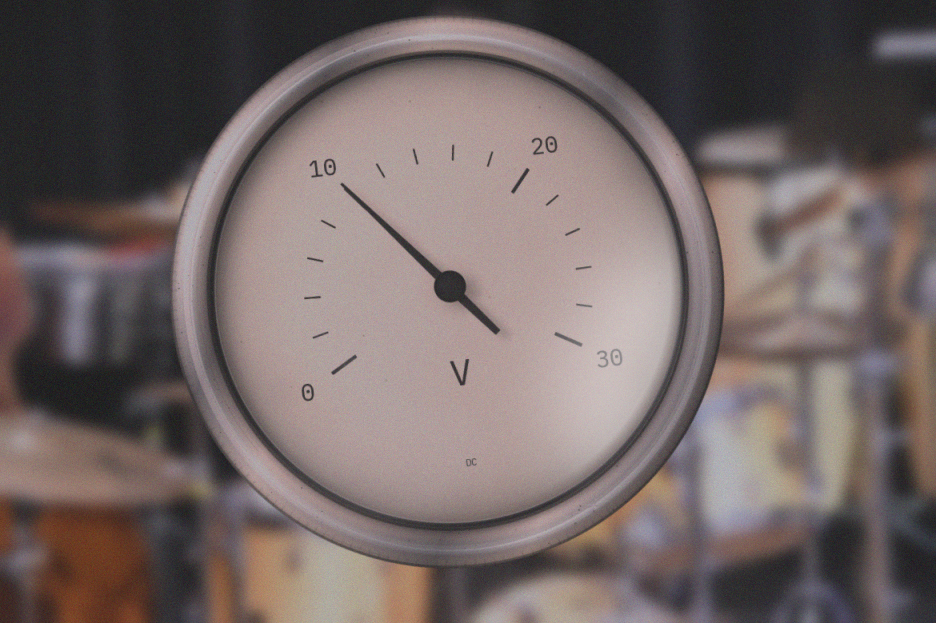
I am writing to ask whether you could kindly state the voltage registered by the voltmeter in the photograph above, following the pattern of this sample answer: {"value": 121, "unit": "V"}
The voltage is {"value": 10, "unit": "V"}
